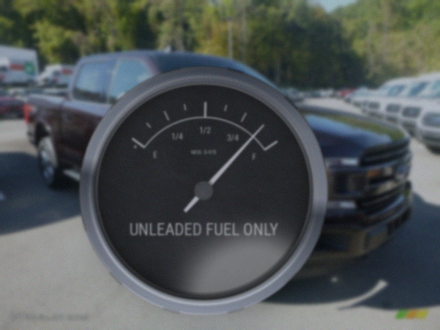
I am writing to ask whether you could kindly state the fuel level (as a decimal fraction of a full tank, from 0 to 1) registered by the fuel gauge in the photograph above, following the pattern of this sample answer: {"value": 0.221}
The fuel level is {"value": 0.875}
